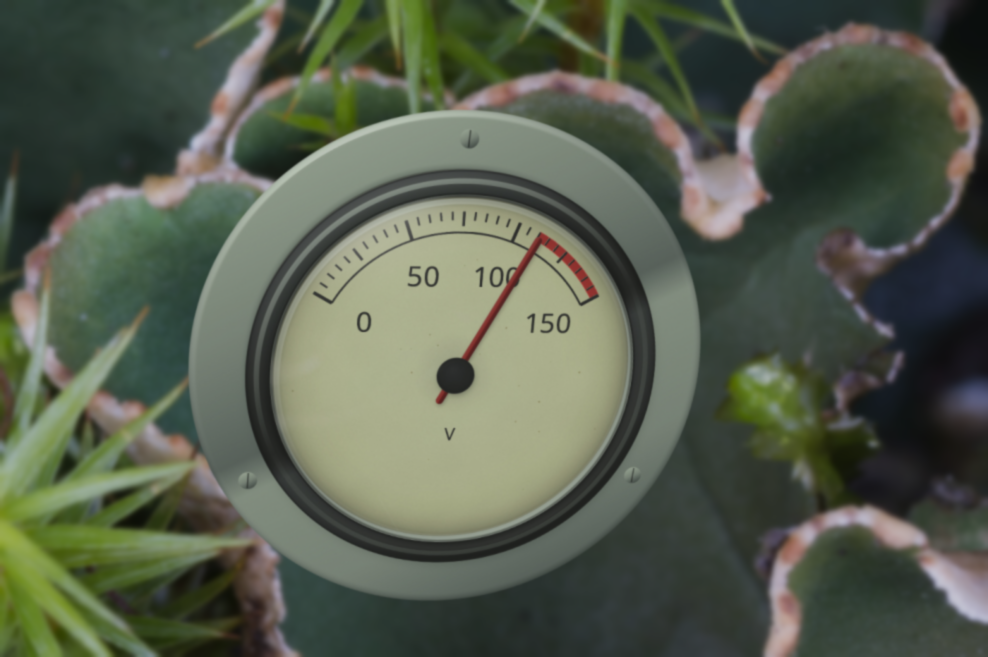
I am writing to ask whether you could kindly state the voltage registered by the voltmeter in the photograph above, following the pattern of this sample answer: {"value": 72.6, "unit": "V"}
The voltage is {"value": 110, "unit": "V"}
